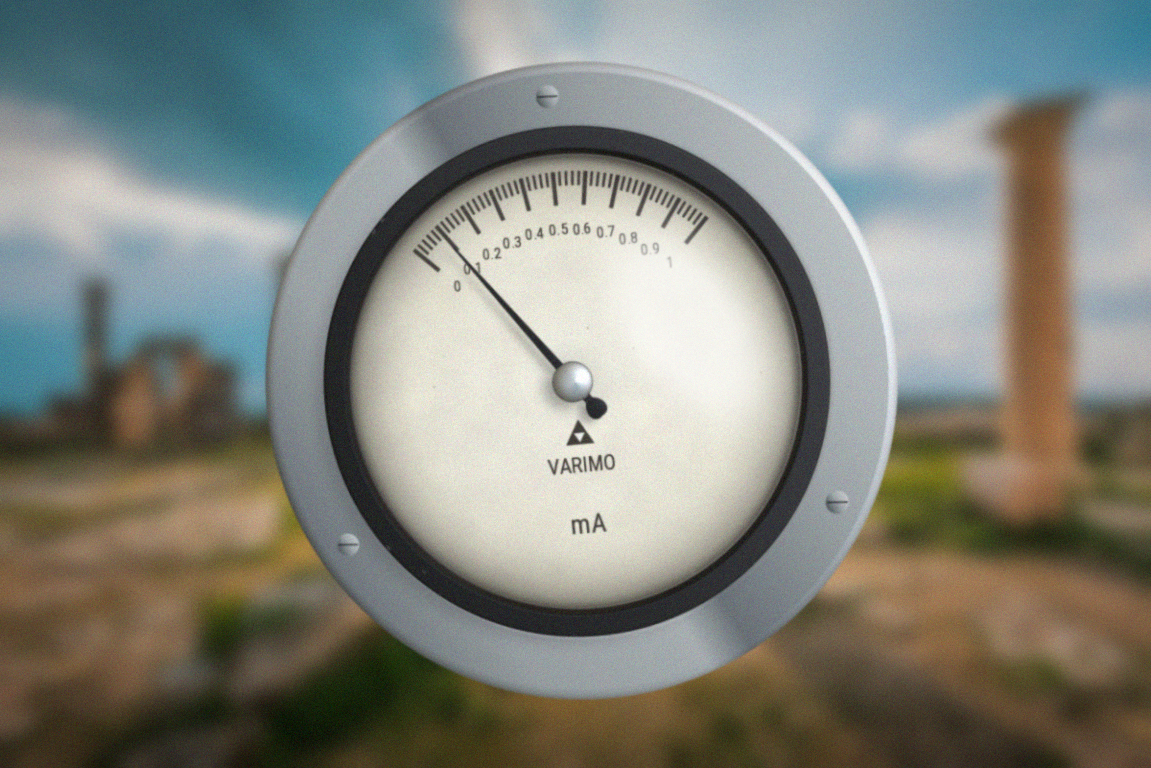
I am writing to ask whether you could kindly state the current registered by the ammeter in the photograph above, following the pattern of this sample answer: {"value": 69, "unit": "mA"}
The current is {"value": 0.1, "unit": "mA"}
